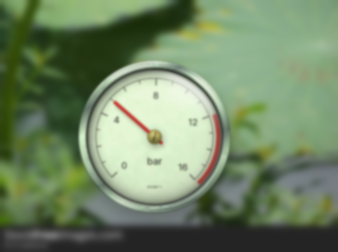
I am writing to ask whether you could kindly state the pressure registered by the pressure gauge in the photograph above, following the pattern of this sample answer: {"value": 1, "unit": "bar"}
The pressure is {"value": 5, "unit": "bar"}
